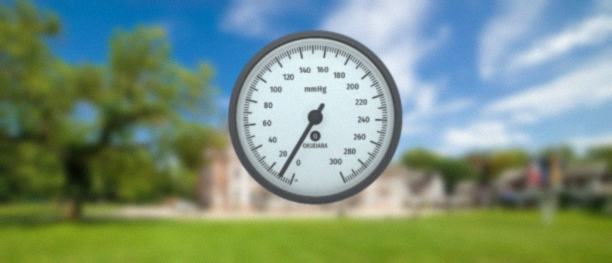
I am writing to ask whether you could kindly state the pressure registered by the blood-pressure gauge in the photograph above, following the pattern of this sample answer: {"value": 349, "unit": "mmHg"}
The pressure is {"value": 10, "unit": "mmHg"}
